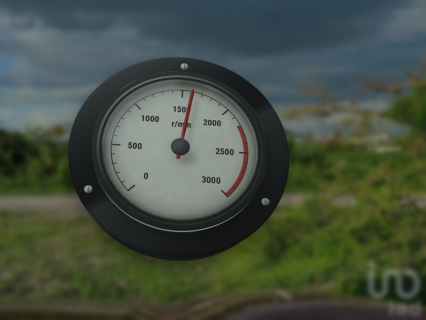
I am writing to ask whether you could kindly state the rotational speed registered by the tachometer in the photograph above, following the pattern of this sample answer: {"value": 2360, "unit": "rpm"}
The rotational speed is {"value": 1600, "unit": "rpm"}
